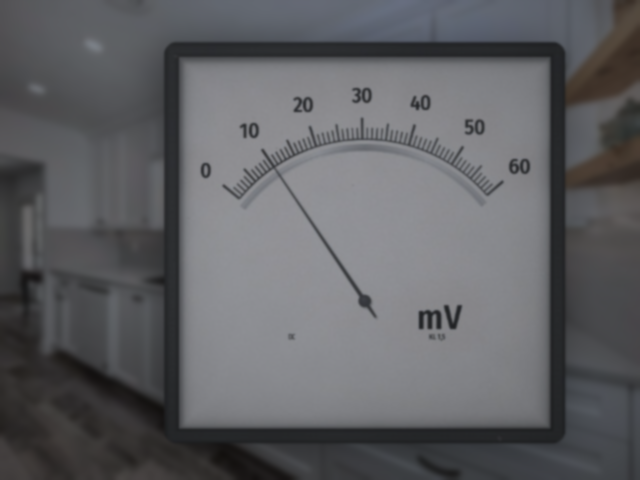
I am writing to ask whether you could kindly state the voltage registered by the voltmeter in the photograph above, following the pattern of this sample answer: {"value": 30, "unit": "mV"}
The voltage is {"value": 10, "unit": "mV"}
